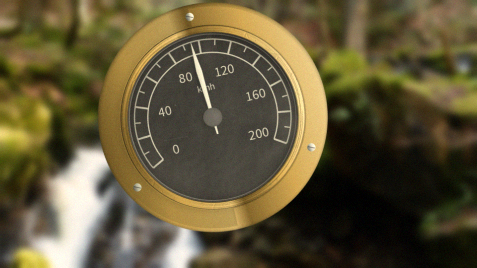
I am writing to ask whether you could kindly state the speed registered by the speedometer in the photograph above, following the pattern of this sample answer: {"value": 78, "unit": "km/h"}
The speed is {"value": 95, "unit": "km/h"}
